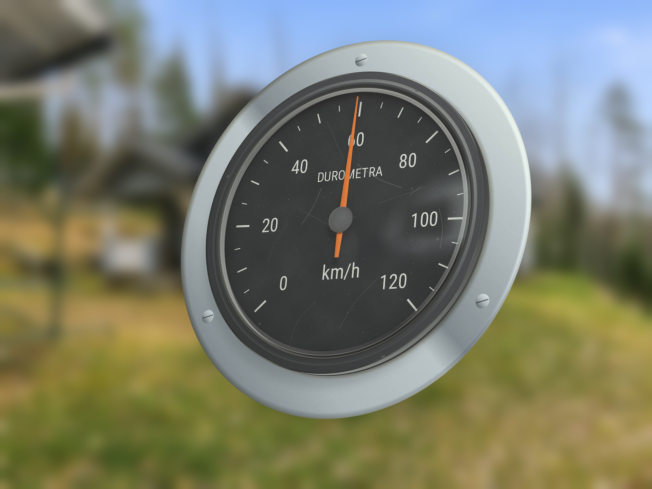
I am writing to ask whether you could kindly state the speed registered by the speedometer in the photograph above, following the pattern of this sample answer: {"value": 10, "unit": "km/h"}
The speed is {"value": 60, "unit": "km/h"}
